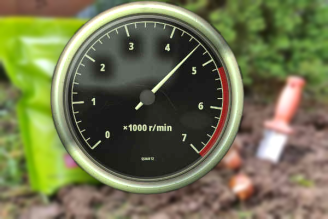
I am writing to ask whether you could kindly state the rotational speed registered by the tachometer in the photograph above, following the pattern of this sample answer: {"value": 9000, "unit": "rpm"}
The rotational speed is {"value": 4600, "unit": "rpm"}
